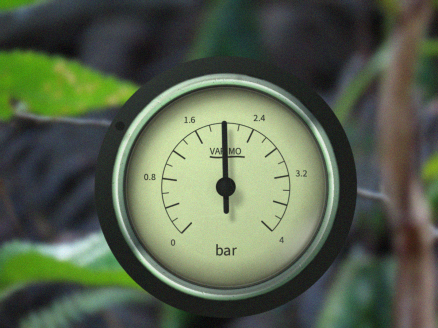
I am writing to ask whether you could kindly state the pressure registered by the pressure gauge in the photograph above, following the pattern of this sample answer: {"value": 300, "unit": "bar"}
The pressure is {"value": 2, "unit": "bar"}
